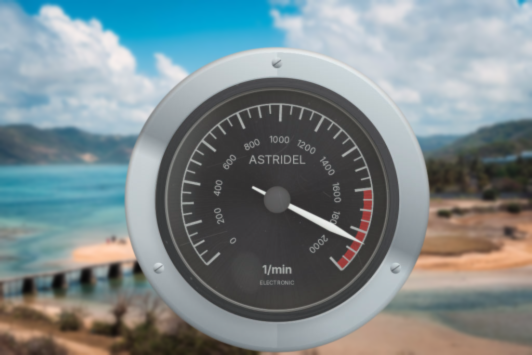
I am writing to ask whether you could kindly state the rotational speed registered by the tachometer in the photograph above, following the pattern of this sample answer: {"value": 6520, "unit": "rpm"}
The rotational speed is {"value": 1850, "unit": "rpm"}
